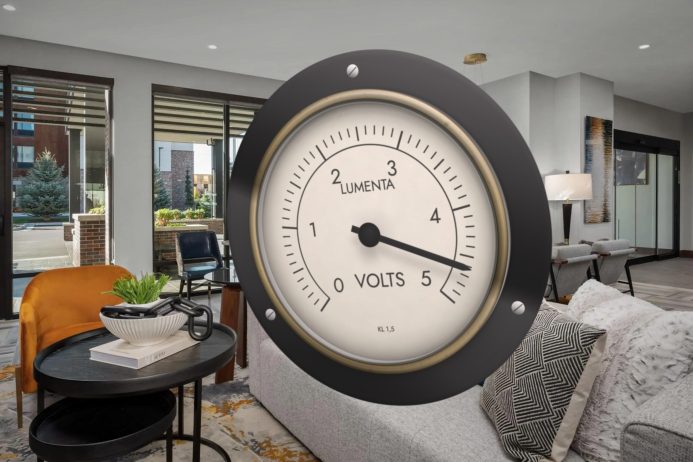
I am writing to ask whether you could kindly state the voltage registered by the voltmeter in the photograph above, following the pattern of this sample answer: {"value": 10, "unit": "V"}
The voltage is {"value": 4.6, "unit": "V"}
